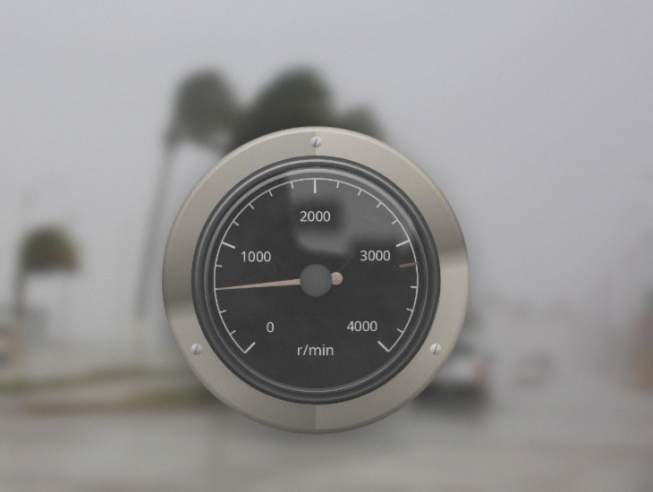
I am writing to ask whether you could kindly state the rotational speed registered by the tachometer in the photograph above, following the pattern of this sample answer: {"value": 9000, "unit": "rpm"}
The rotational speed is {"value": 600, "unit": "rpm"}
